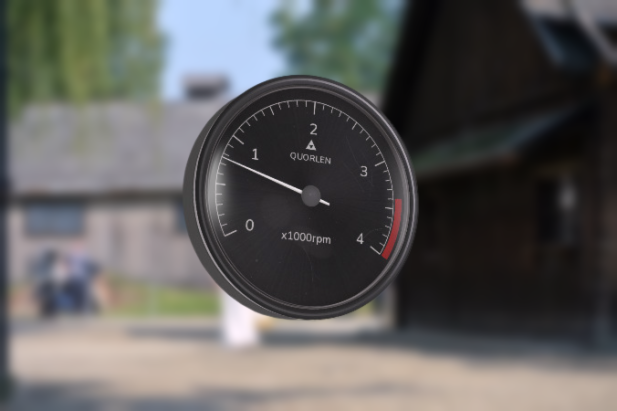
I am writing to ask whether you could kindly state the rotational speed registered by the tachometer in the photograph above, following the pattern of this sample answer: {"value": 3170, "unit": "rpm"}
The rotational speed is {"value": 750, "unit": "rpm"}
